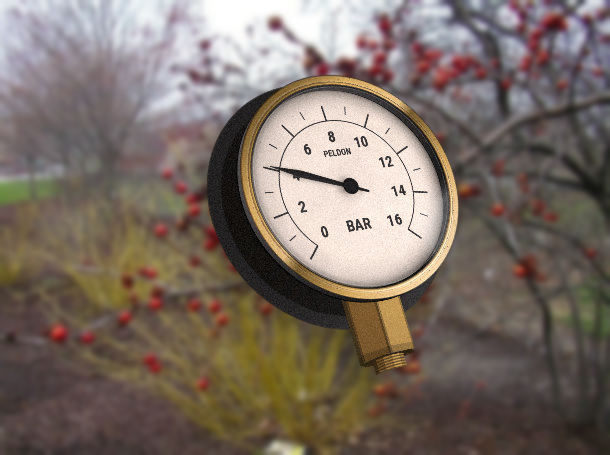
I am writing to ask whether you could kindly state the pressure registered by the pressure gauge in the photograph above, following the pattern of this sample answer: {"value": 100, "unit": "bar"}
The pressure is {"value": 4, "unit": "bar"}
